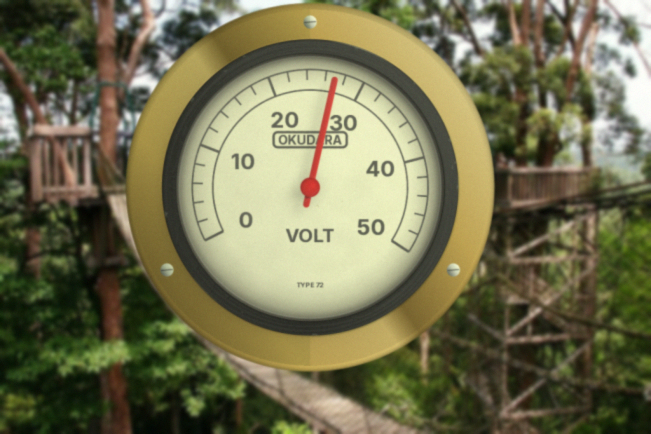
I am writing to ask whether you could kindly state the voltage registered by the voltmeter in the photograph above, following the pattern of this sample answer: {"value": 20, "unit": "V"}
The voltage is {"value": 27, "unit": "V"}
